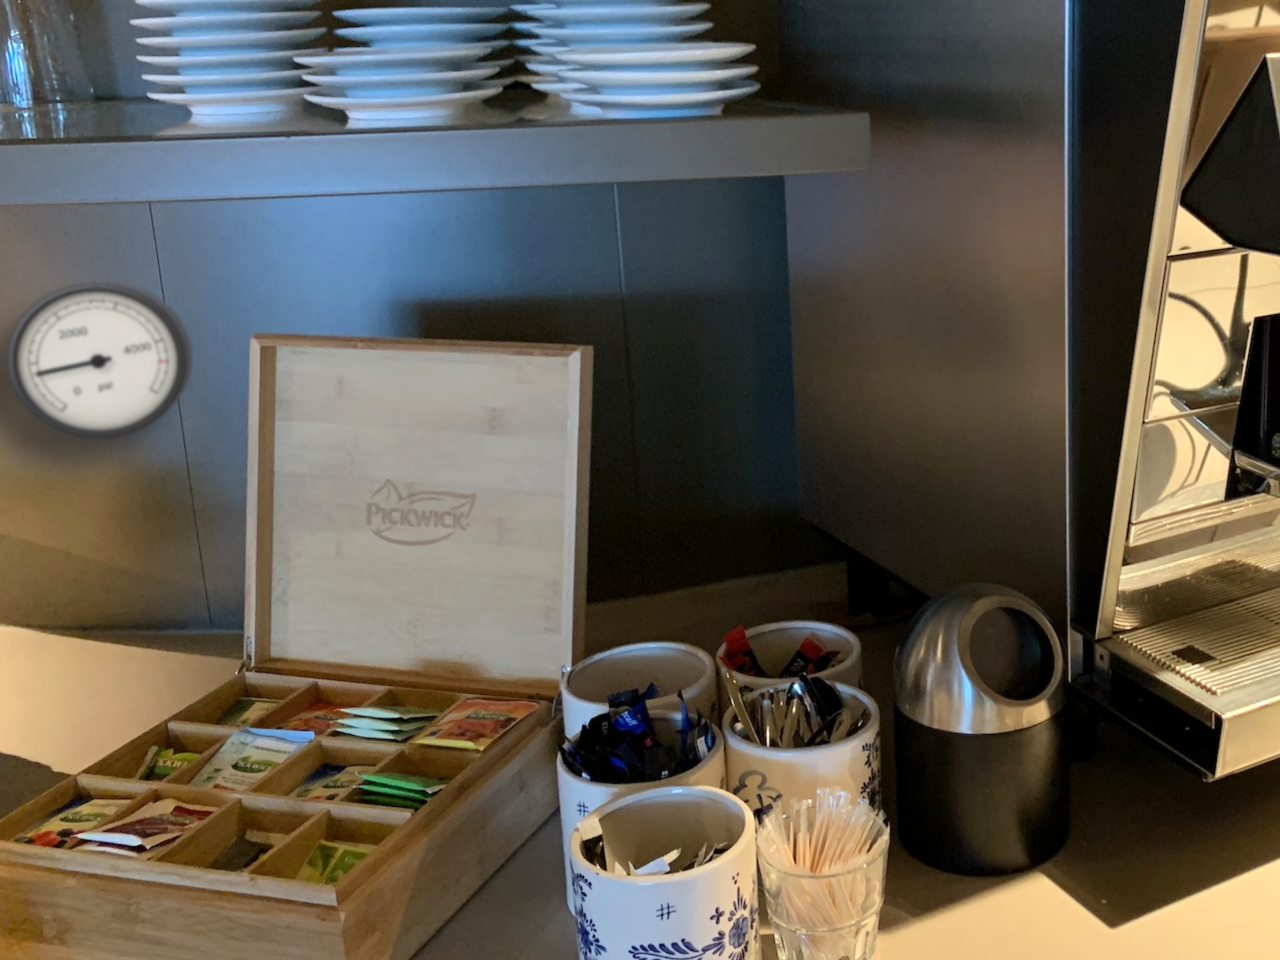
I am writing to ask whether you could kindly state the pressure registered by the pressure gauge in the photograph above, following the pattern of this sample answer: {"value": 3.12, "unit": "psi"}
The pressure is {"value": 800, "unit": "psi"}
